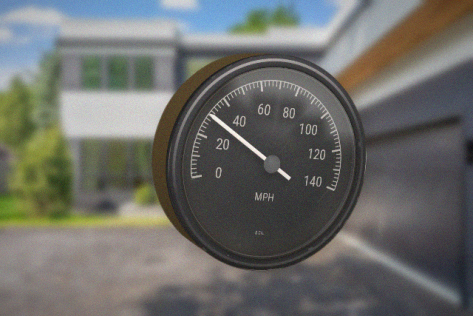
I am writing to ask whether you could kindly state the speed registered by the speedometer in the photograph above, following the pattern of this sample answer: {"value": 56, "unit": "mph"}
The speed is {"value": 30, "unit": "mph"}
